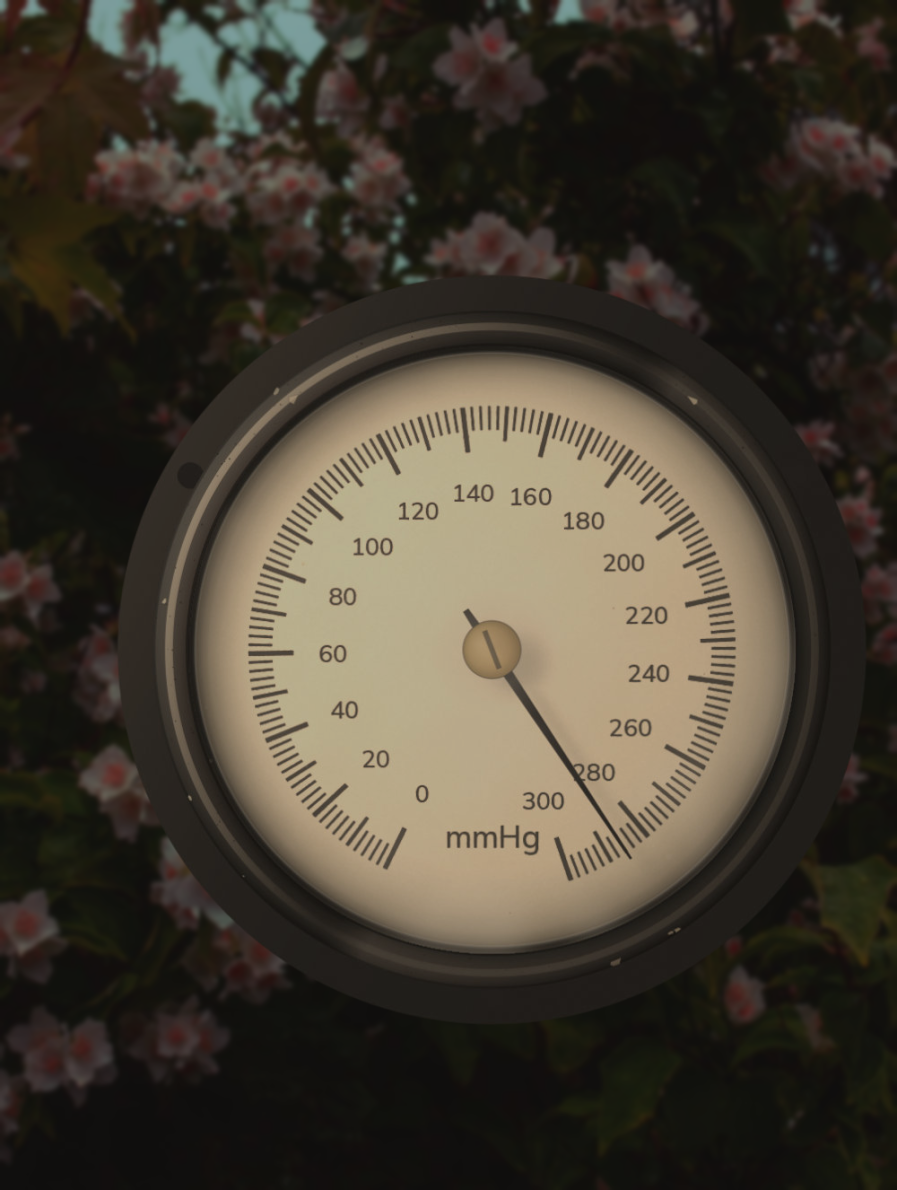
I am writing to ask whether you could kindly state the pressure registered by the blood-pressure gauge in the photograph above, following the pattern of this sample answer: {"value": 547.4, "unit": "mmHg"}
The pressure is {"value": 286, "unit": "mmHg"}
